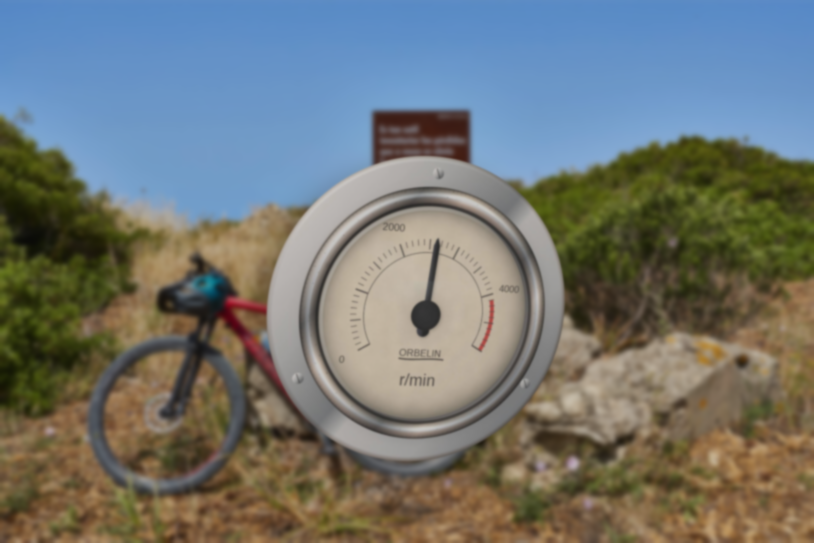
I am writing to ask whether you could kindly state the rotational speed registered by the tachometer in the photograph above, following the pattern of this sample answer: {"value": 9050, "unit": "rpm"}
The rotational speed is {"value": 2600, "unit": "rpm"}
